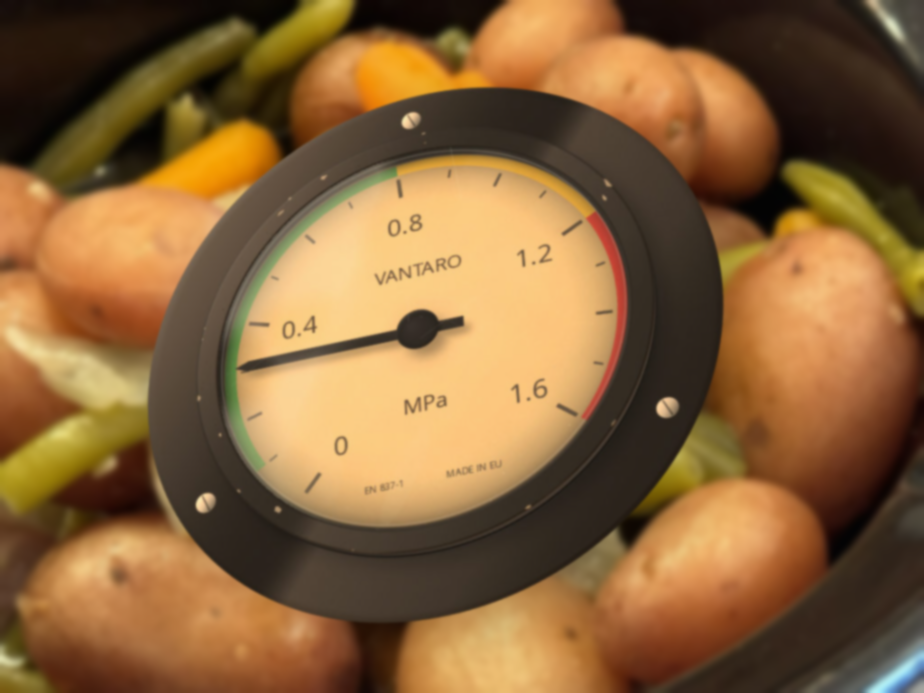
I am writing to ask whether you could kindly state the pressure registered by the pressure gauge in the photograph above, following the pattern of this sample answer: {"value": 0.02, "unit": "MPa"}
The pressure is {"value": 0.3, "unit": "MPa"}
